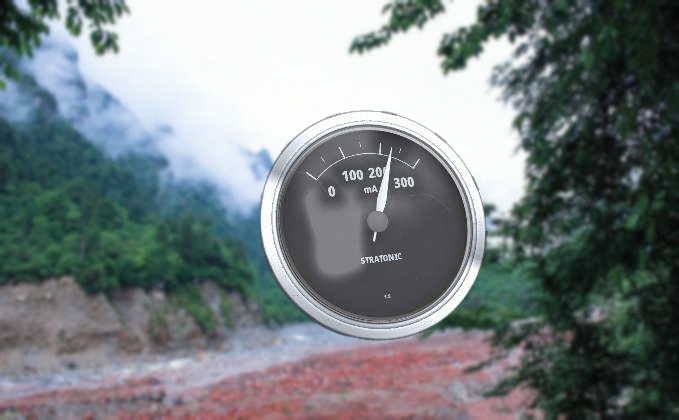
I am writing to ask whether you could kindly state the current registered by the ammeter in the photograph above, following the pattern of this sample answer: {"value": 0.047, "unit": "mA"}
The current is {"value": 225, "unit": "mA"}
